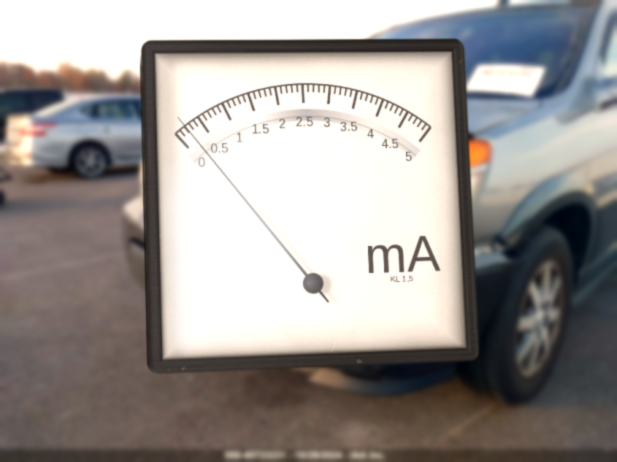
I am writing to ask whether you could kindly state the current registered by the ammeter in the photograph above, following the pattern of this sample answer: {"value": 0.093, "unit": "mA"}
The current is {"value": 0.2, "unit": "mA"}
